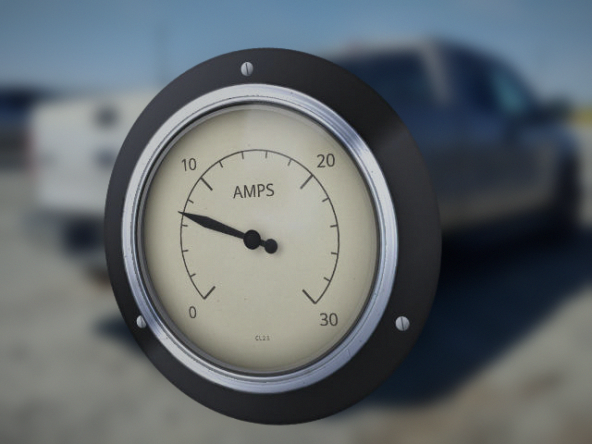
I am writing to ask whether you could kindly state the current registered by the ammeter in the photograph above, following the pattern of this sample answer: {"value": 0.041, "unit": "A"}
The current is {"value": 7, "unit": "A"}
